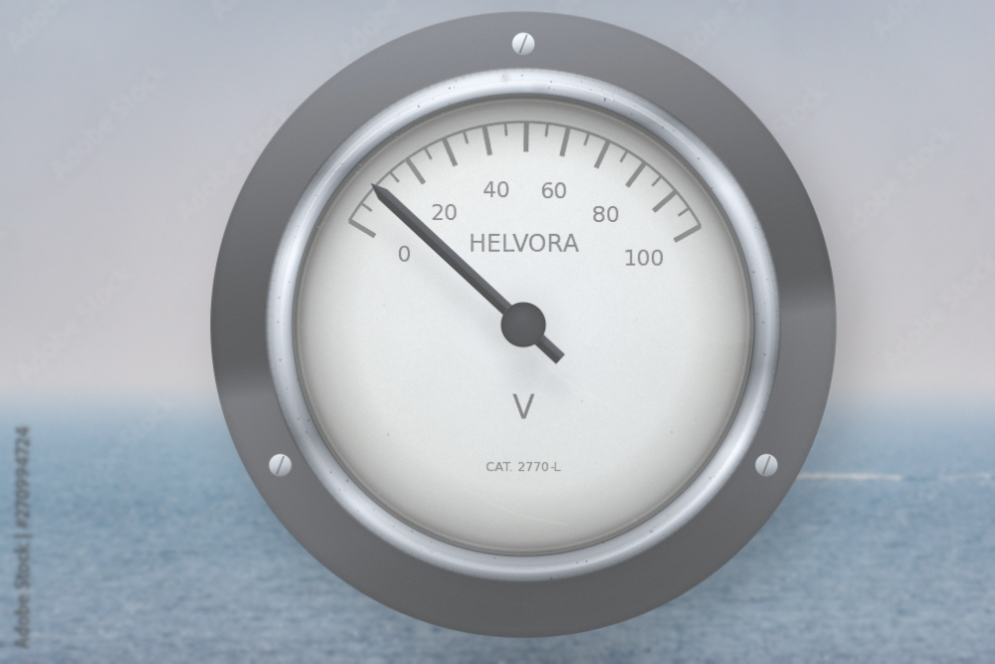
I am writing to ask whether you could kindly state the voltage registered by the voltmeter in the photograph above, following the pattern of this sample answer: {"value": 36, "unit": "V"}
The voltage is {"value": 10, "unit": "V"}
